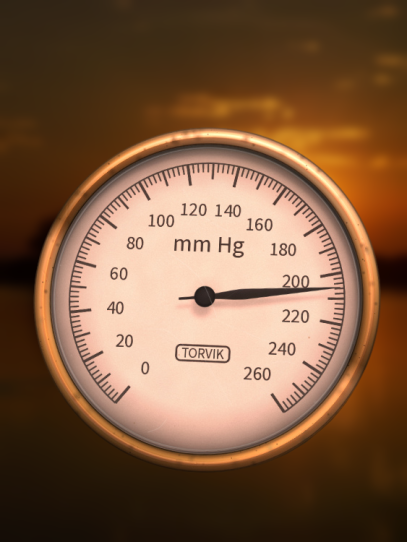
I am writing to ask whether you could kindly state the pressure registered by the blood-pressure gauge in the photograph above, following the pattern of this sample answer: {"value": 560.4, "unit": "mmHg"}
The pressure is {"value": 206, "unit": "mmHg"}
